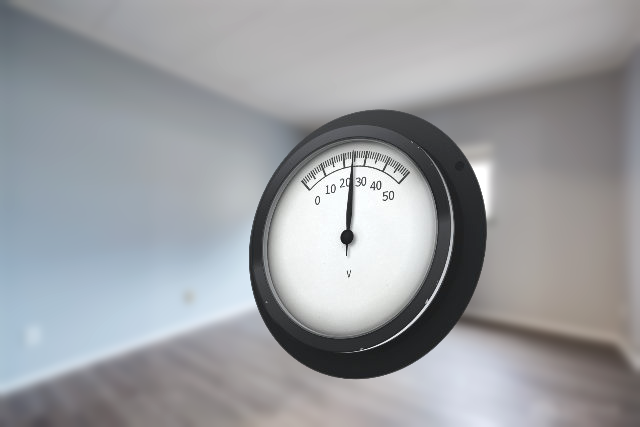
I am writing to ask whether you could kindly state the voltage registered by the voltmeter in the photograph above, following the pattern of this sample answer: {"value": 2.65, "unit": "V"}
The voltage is {"value": 25, "unit": "V"}
